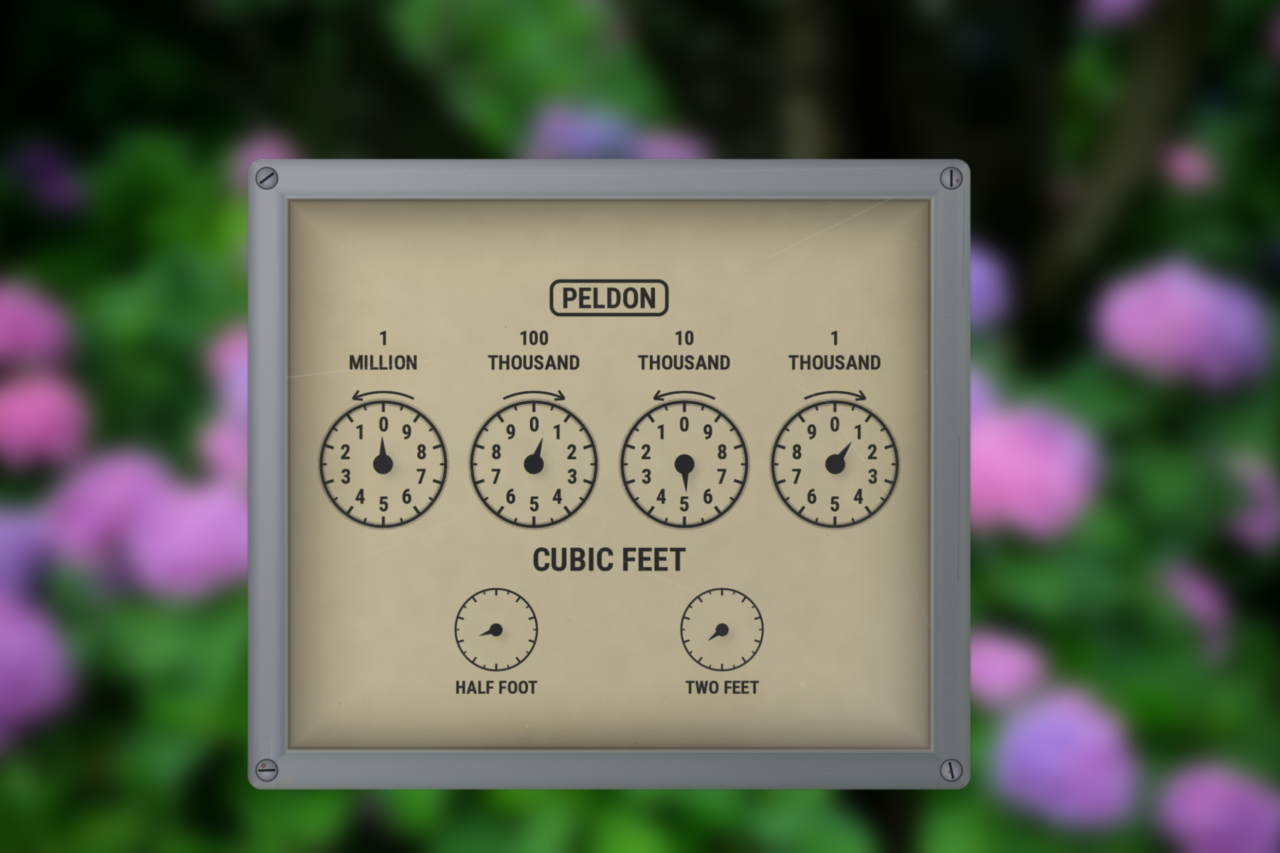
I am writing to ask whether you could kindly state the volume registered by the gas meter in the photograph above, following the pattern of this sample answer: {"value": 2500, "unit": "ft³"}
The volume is {"value": 5100, "unit": "ft³"}
